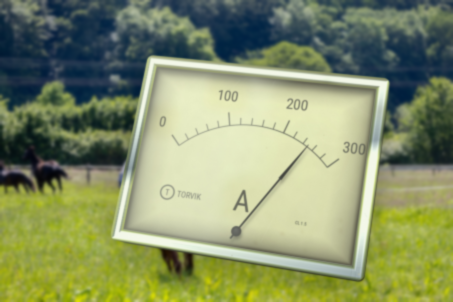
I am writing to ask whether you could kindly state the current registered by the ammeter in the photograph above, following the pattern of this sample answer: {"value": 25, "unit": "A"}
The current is {"value": 250, "unit": "A"}
